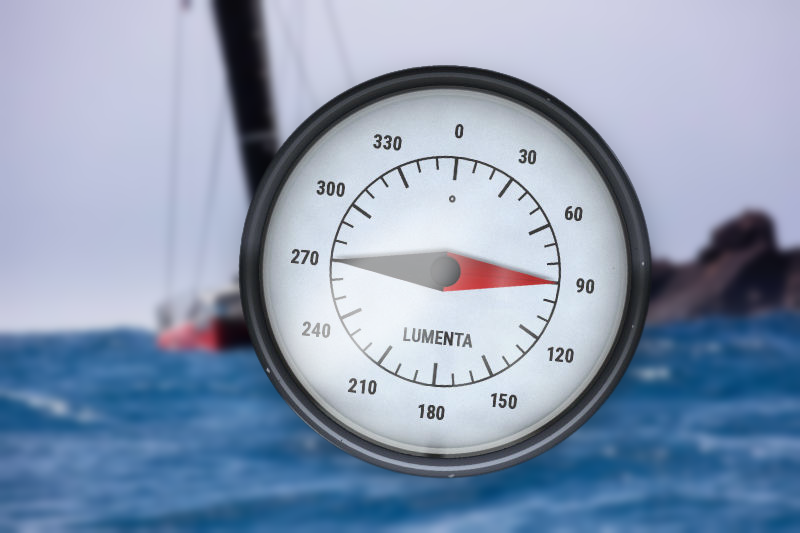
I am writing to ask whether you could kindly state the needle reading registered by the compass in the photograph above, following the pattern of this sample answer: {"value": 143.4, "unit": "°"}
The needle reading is {"value": 90, "unit": "°"}
